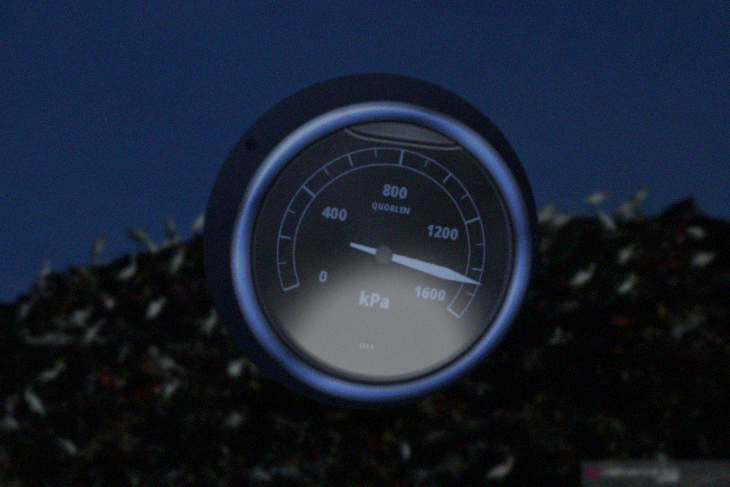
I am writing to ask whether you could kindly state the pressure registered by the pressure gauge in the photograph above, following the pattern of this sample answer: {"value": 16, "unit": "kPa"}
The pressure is {"value": 1450, "unit": "kPa"}
